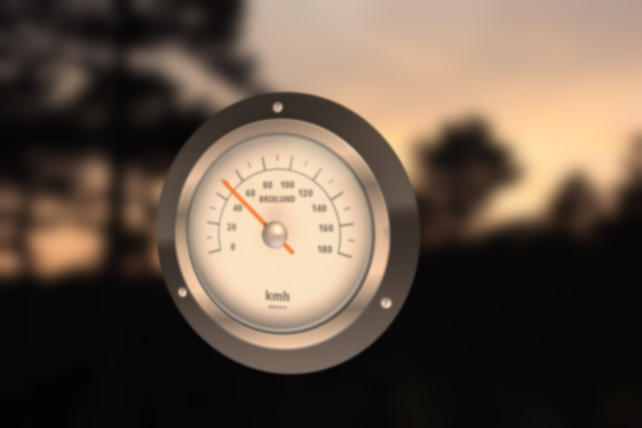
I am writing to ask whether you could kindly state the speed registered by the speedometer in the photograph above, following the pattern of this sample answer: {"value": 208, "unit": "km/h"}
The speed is {"value": 50, "unit": "km/h"}
